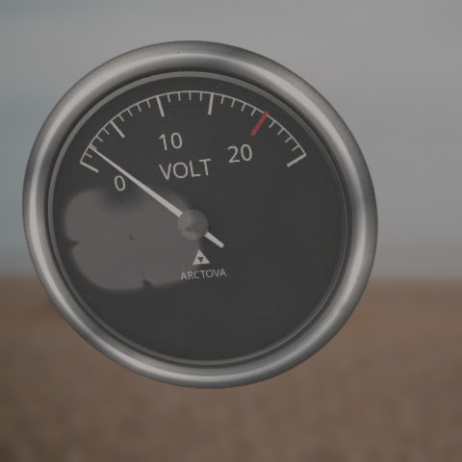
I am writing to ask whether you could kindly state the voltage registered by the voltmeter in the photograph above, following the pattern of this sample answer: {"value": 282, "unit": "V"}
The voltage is {"value": 2, "unit": "V"}
